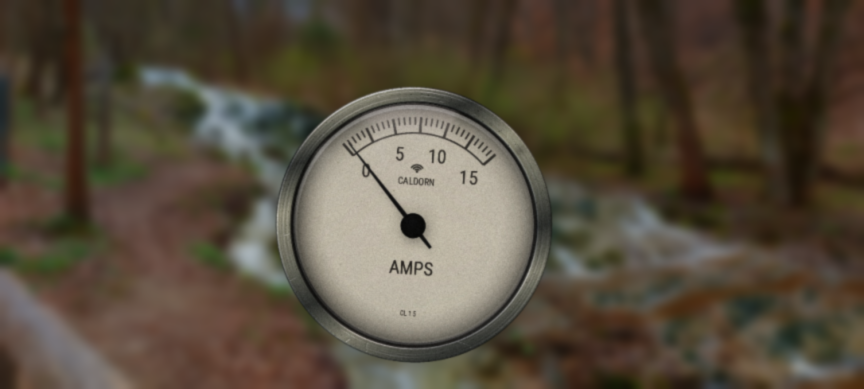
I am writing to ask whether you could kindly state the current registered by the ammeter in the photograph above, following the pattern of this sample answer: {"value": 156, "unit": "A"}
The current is {"value": 0.5, "unit": "A"}
